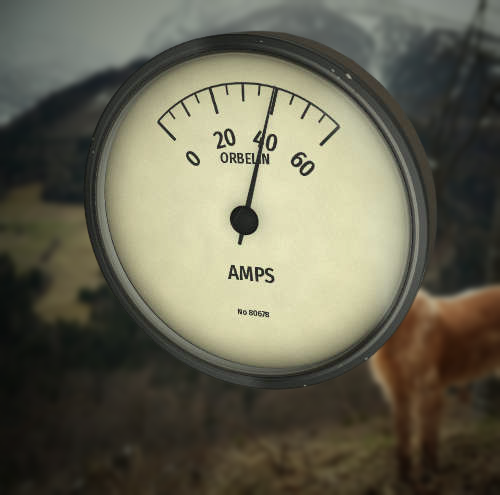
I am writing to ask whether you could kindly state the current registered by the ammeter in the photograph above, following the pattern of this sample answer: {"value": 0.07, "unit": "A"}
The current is {"value": 40, "unit": "A"}
